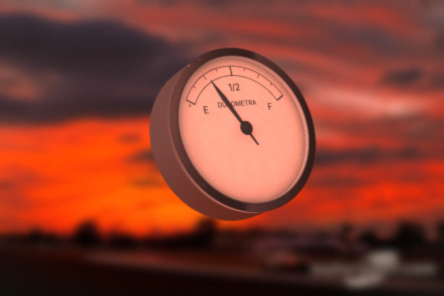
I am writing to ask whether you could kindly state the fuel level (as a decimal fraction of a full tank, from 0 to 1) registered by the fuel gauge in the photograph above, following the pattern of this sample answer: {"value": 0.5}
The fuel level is {"value": 0.25}
